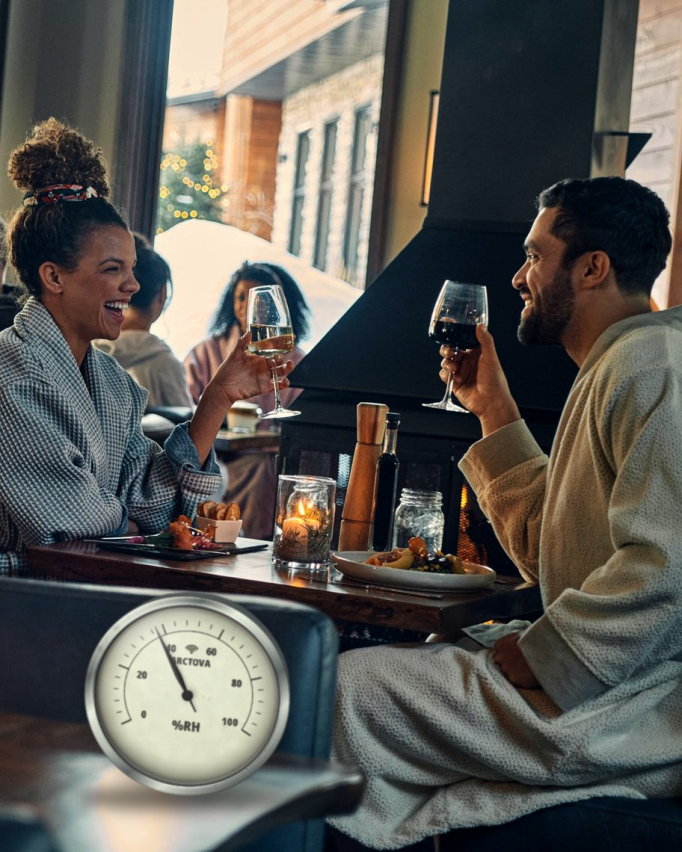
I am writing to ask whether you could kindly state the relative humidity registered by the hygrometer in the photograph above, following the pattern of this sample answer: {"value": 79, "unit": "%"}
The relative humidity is {"value": 38, "unit": "%"}
